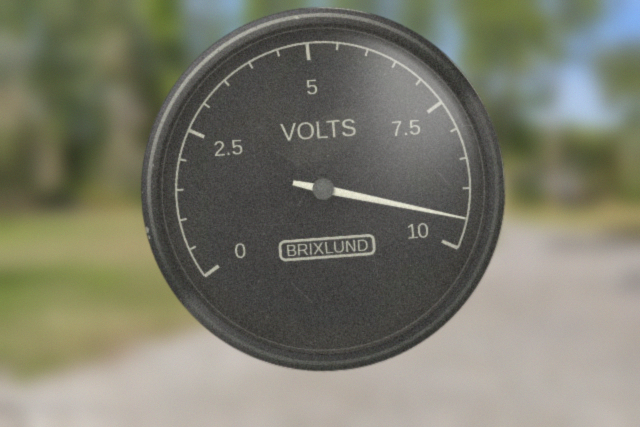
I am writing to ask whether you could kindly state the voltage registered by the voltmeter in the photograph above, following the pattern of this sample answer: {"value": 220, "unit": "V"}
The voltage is {"value": 9.5, "unit": "V"}
